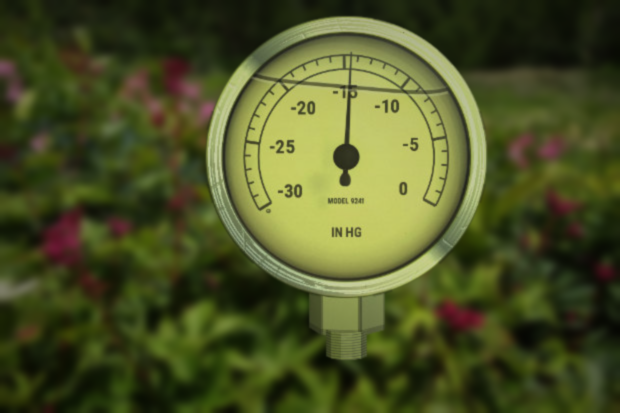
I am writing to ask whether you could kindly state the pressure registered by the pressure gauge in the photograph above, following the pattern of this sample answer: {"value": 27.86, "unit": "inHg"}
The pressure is {"value": -14.5, "unit": "inHg"}
